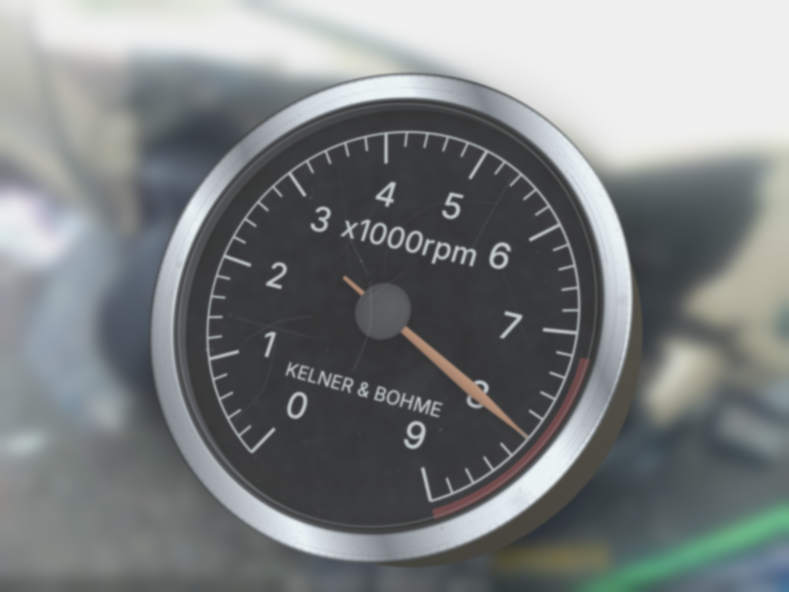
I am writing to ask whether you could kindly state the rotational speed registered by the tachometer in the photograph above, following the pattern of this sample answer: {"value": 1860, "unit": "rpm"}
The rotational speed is {"value": 8000, "unit": "rpm"}
